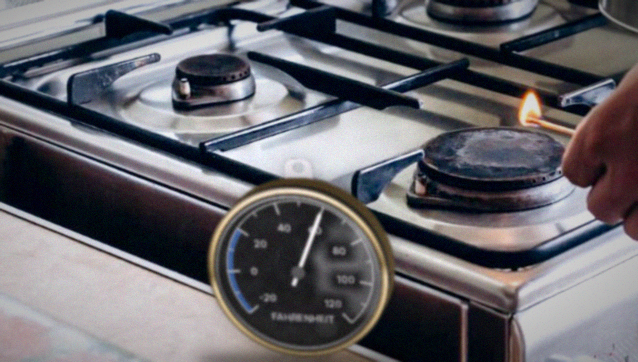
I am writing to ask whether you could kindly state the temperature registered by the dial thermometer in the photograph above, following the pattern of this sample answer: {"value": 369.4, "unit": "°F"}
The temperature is {"value": 60, "unit": "°F"}
